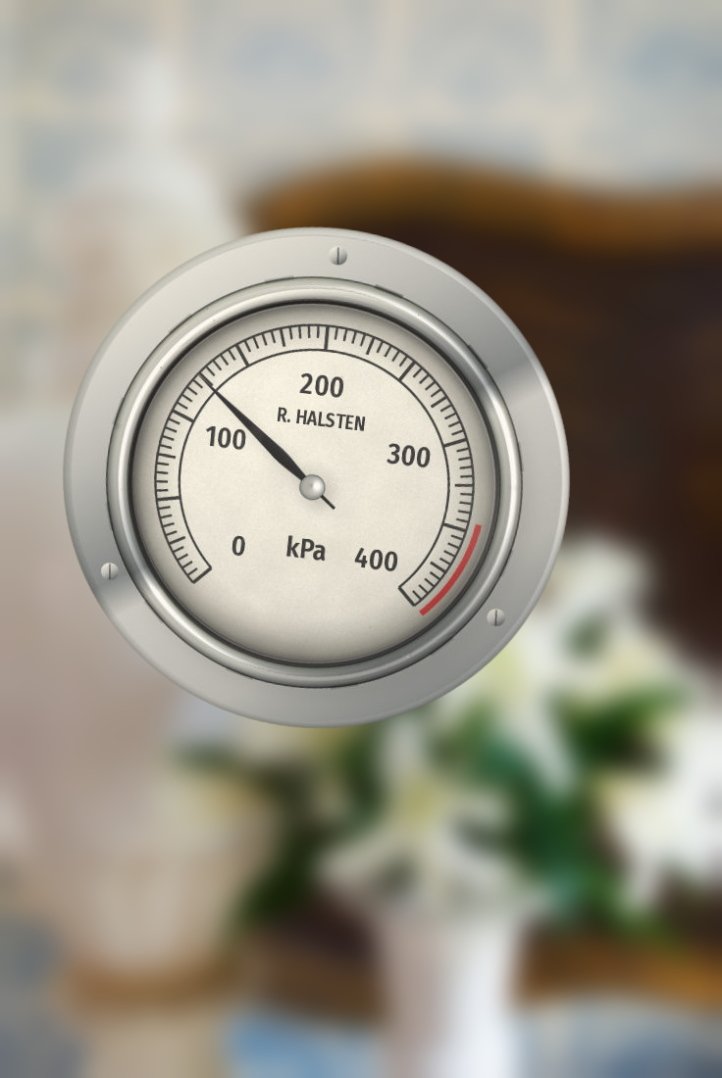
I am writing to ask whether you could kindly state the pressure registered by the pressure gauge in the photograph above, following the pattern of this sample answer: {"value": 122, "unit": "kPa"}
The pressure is {"value": 125, "unit": "kPa"}
